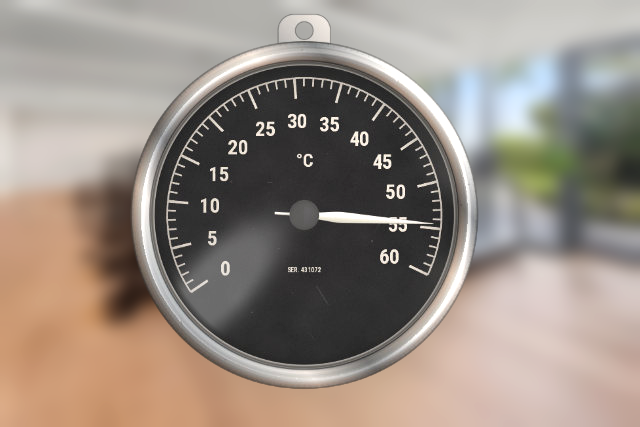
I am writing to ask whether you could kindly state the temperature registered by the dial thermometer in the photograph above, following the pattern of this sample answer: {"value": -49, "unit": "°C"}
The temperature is {"value": 54.5, "unit": "°C"}
